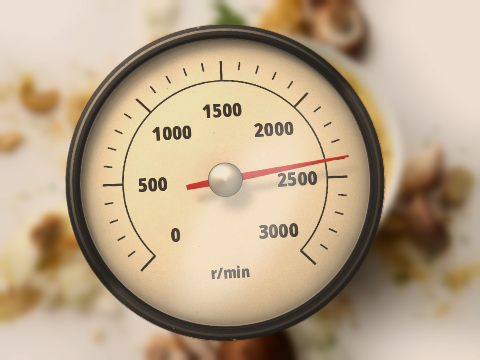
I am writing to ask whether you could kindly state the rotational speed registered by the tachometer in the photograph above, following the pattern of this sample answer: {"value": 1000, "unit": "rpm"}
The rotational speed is {"value": 2400, "unit": "rpm"}
